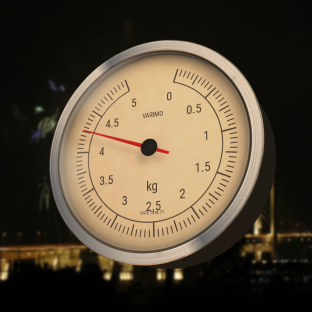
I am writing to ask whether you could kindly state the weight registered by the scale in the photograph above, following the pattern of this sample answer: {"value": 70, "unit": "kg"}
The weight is {"value": 4.25, "unit": "kg"}
